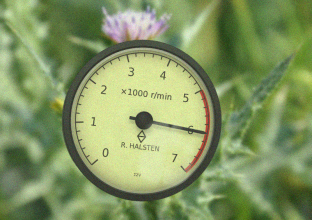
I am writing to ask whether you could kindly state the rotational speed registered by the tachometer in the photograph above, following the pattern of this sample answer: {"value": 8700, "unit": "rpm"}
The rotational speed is {"value": 6000, "unit": "rpm"}
